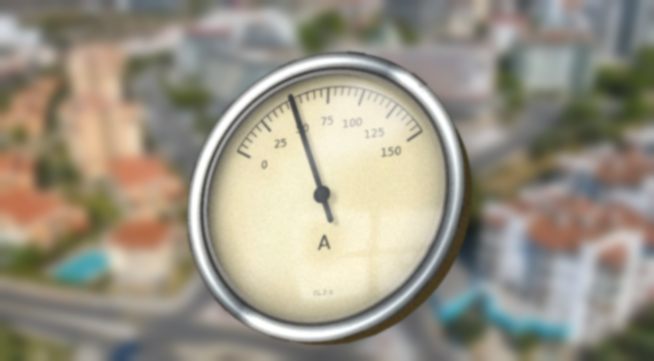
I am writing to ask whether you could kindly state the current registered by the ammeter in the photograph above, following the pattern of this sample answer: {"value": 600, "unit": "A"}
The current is {"value": 50, "unit": "A"}
